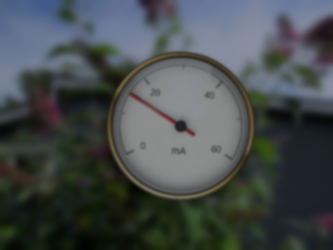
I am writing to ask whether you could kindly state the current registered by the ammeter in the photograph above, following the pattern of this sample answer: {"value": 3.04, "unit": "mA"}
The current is {"value": 15, "unit": "mA"}
